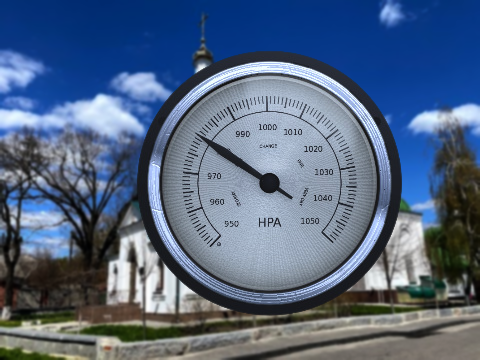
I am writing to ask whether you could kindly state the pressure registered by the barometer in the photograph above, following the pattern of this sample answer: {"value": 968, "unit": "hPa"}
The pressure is {"value": 980, "unit": "hPa"}
